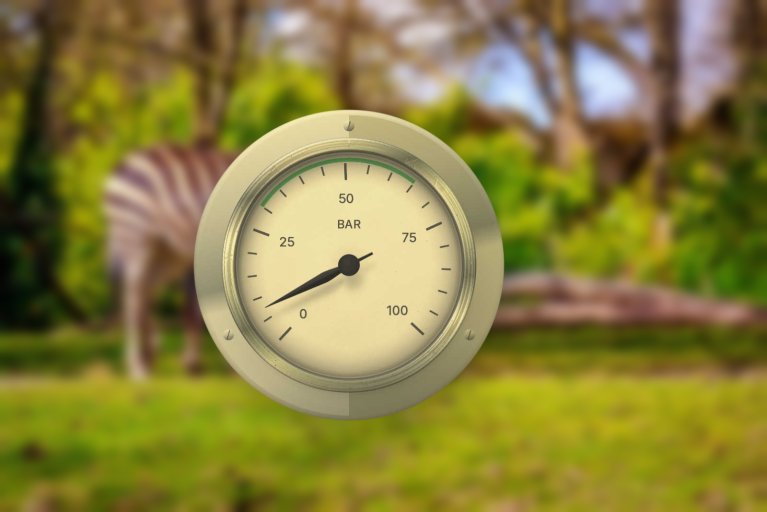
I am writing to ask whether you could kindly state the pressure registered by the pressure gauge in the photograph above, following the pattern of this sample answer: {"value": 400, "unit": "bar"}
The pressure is {"value": 7.5, "unit": "bar"}
